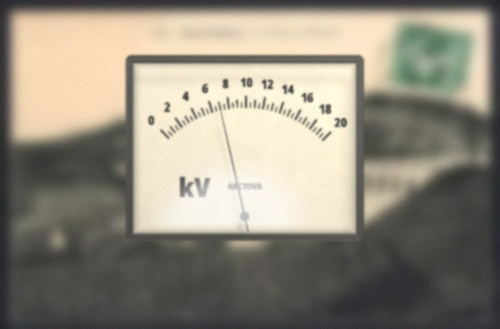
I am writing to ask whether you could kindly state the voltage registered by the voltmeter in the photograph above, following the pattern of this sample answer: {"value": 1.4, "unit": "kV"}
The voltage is {"value": 7, "unit": "kV"}
